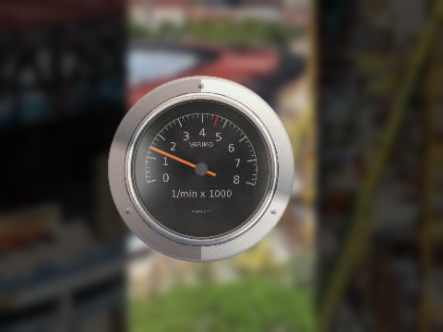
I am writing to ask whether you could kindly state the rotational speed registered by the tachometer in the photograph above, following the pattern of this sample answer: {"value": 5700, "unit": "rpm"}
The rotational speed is {"value": 1400, "unit": "rpm"}
